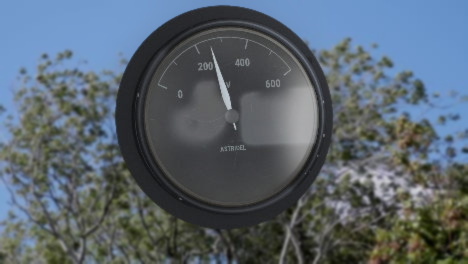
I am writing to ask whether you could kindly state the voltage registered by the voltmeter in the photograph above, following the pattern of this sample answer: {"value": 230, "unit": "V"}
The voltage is {"value": 250, "unit": "V"}
